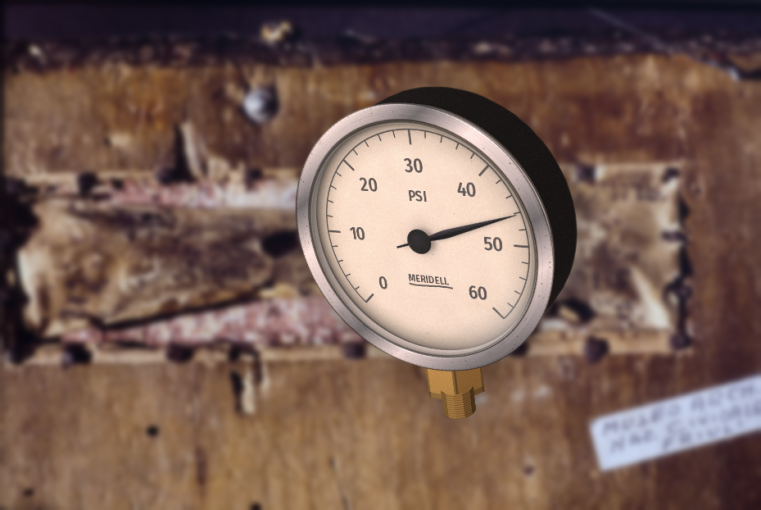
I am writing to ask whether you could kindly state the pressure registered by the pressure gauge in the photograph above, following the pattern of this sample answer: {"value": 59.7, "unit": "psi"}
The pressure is {"value": 46, "unit": "psi"}
